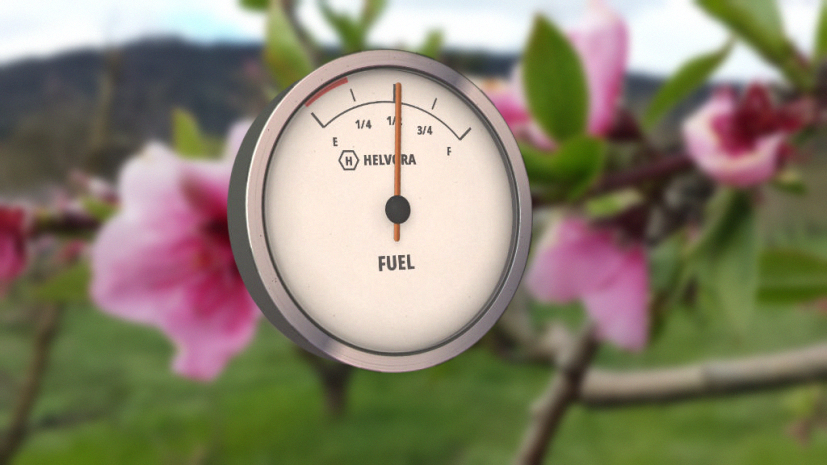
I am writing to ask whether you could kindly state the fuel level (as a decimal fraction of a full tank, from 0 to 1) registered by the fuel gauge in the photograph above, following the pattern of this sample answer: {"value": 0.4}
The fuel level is {"value": 0.5}
